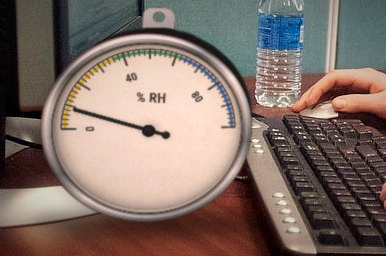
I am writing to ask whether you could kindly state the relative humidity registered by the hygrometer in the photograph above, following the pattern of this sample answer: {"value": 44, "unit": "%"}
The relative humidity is {"value": 10, "unit": "%"}
